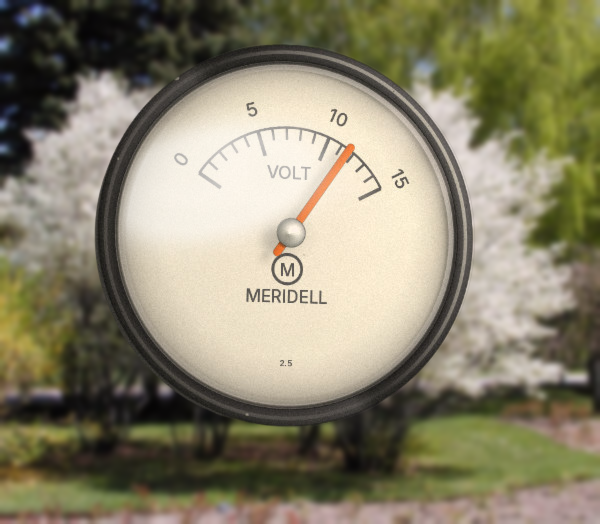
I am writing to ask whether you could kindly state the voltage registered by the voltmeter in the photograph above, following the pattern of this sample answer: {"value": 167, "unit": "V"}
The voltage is {"value": 11.5, "unit": "V"}
